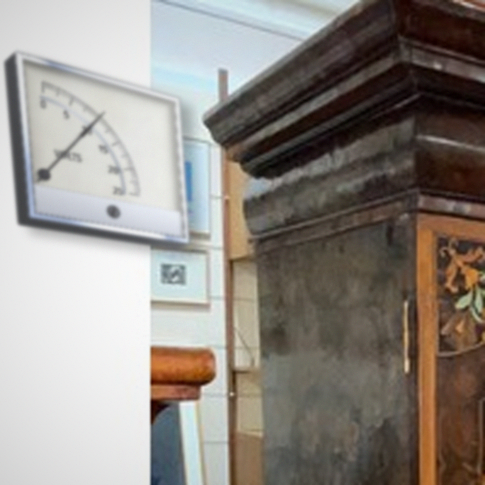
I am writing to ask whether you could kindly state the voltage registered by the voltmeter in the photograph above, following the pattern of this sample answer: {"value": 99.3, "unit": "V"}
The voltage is {"value": 10, "unit": "V"}
